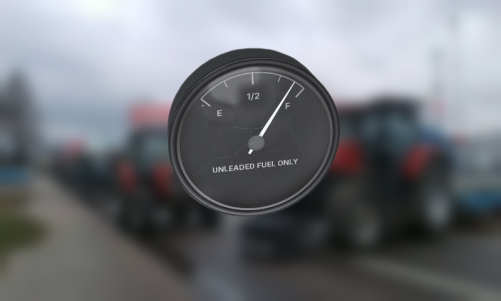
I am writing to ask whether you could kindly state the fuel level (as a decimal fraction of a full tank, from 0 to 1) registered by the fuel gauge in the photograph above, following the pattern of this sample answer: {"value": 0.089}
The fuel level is {"value": 0.875}
